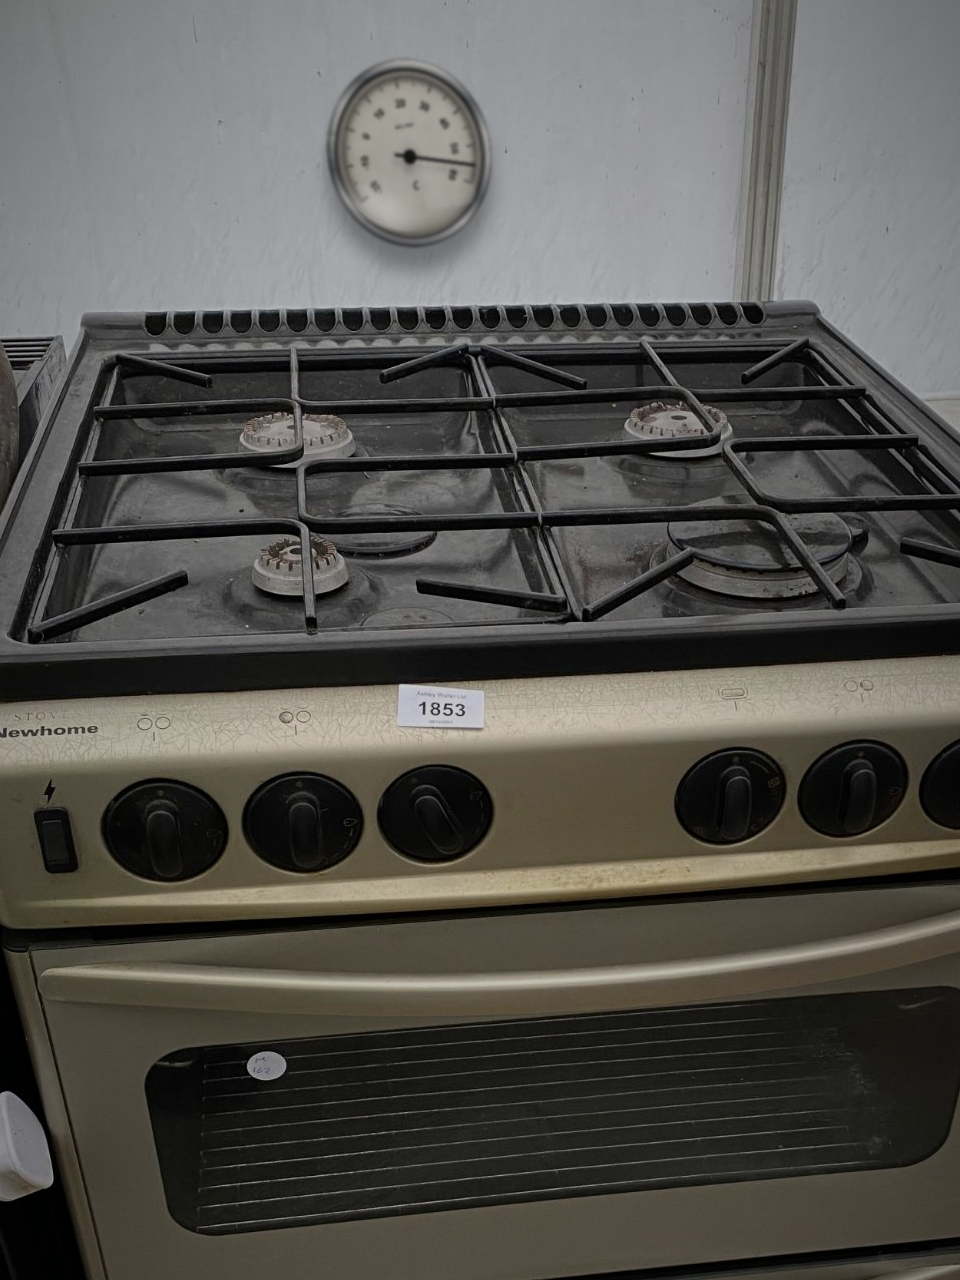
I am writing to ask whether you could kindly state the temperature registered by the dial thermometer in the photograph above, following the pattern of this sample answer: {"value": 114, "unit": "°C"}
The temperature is {"value": 55, "unit": "°C"}
